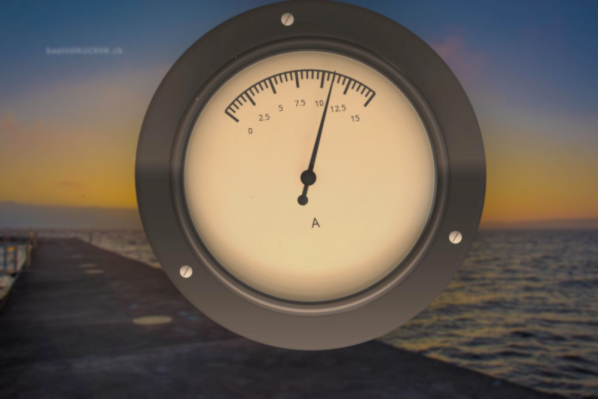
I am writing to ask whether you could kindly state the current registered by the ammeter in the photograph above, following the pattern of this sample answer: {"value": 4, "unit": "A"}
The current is {"value": 11, "unit": "A"}
